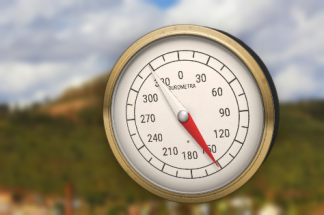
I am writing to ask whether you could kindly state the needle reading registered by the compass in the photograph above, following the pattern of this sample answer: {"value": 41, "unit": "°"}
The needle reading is {"value": 150, "unit": "°"}
